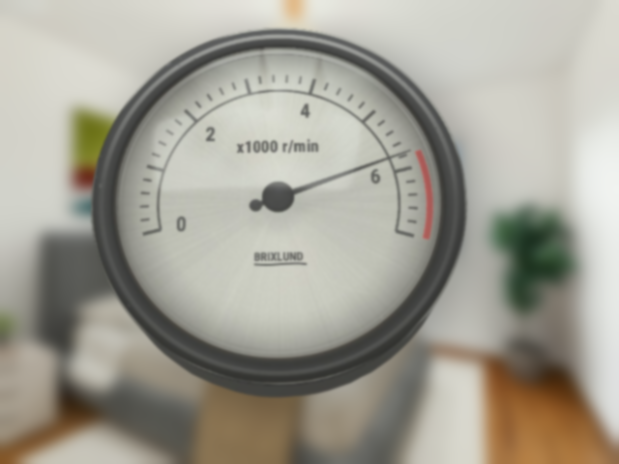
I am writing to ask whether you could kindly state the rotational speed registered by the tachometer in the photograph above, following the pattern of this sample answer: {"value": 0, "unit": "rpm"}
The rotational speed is {"value": 5800, "unit": "rpm"}
